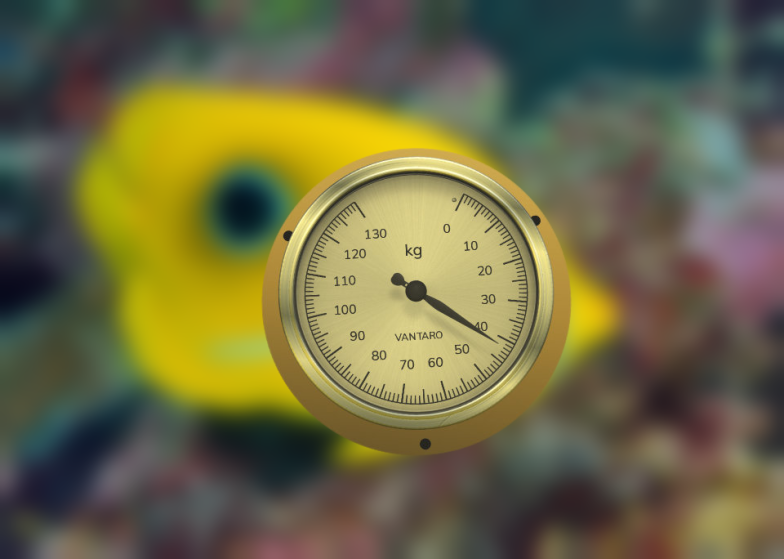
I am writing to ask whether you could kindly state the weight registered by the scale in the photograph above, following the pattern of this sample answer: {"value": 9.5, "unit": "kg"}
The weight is {"value": 42, "unit": "kg"}
